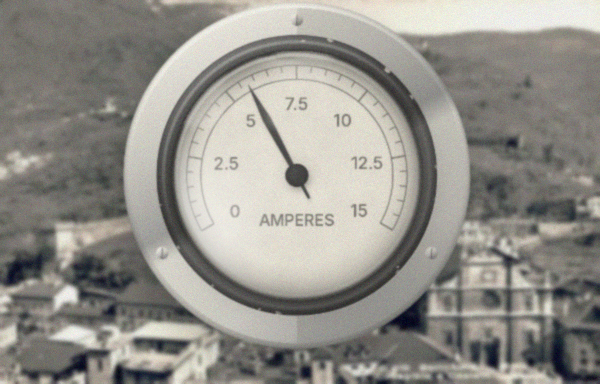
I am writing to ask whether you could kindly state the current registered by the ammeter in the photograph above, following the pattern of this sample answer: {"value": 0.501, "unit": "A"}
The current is {"value": 5.75, "unit": "A"}
